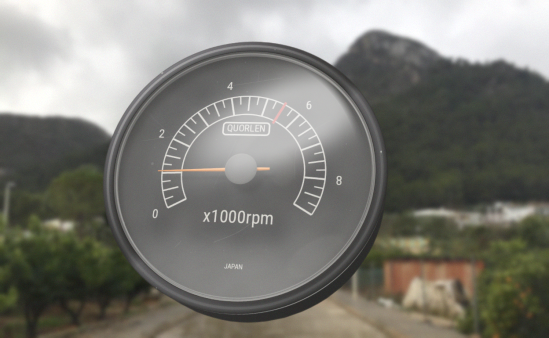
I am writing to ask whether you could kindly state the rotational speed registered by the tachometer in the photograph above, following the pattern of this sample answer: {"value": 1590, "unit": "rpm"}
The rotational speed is {"value": 1000, "unit": "rpm"}
